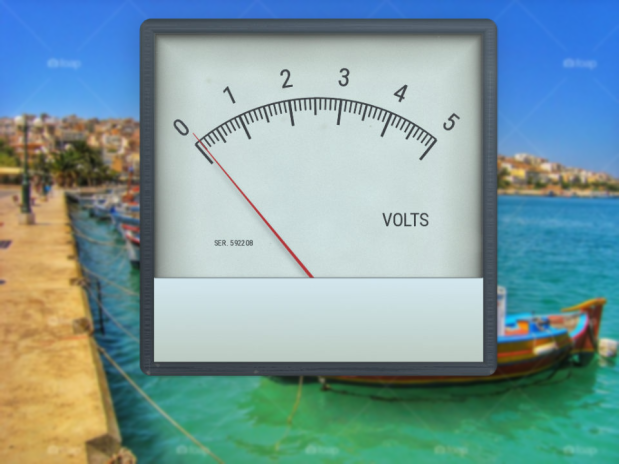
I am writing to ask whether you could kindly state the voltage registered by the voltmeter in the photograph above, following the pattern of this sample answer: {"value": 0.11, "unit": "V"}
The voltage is {"value": 0.1, "unit": "V"}
